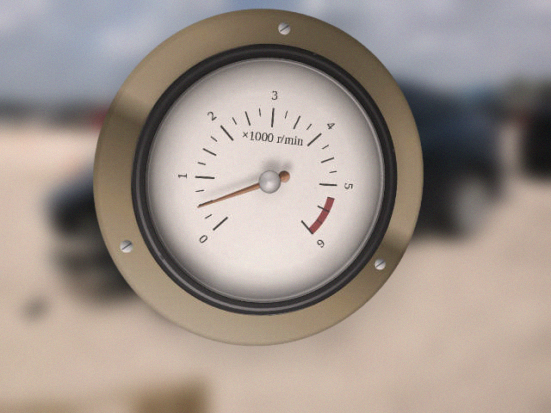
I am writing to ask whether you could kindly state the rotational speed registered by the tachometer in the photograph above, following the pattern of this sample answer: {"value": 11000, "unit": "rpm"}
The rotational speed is {"value": 500, "unit": "rpm"}
